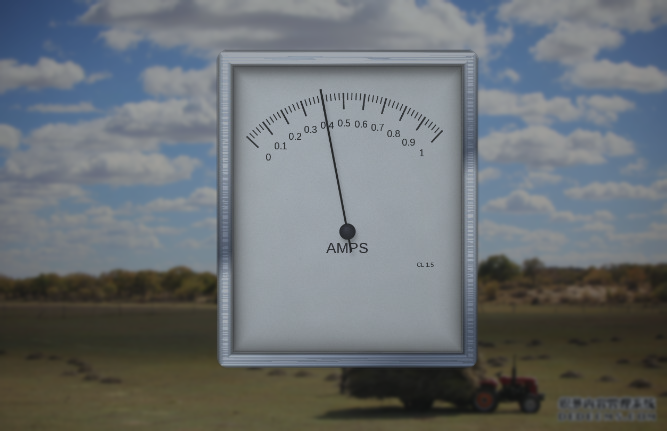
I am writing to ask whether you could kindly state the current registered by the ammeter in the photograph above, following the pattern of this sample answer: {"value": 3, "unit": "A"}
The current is {"value": 0.4, "unit": "A"}
